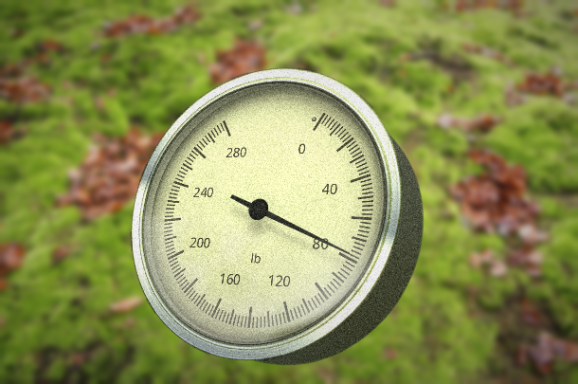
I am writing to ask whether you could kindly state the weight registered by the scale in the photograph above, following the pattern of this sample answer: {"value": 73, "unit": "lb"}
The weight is {"value": 78, "unit": "lb"}
